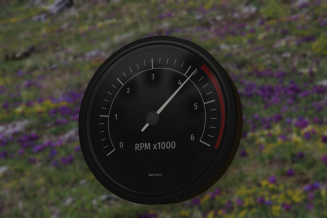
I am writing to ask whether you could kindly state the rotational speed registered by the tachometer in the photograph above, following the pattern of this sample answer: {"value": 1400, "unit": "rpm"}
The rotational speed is {"value": 4200, "unit": "rpm"}
